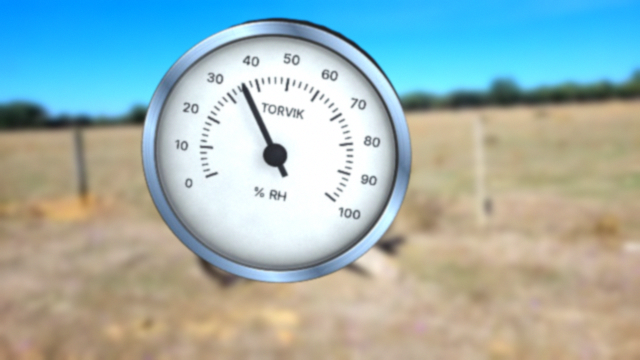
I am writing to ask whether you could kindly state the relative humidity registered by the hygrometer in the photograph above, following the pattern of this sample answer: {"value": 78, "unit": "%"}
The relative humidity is {"value": 36, "unit": "%"}
